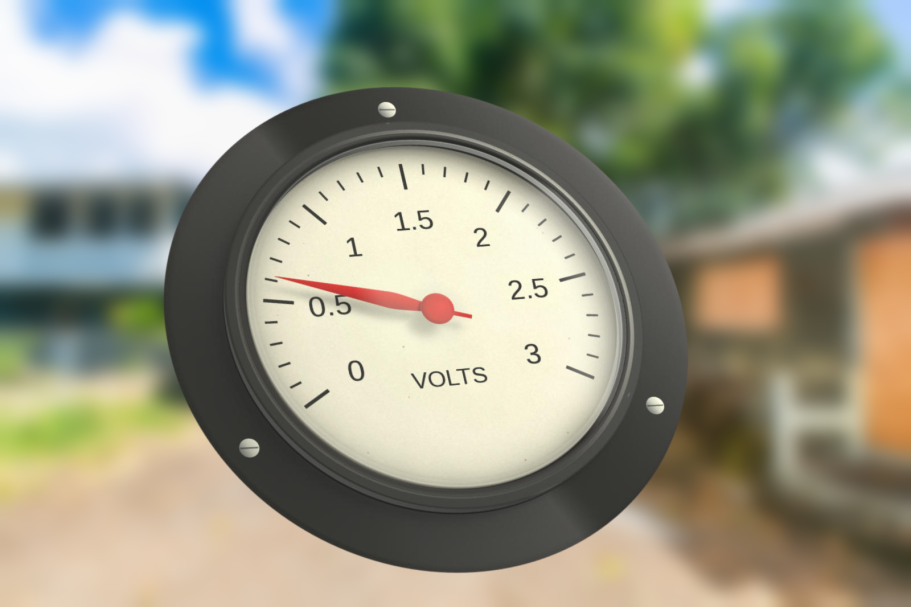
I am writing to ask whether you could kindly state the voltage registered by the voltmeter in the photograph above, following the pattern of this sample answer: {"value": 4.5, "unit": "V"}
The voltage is {"value": 0.6, "unit": "V"}
